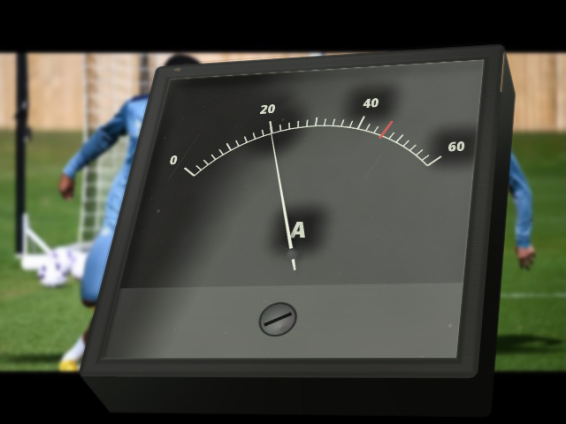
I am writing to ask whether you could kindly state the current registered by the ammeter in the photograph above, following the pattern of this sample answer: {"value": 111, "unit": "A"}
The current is {"value": 20, "unit": "A"}
